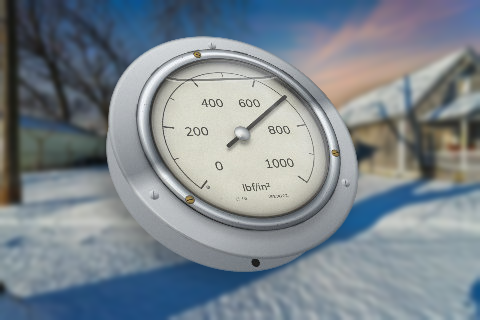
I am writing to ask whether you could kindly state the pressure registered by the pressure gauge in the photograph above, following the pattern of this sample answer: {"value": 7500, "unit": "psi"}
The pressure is {"value": 700, "unit": "psi"}
